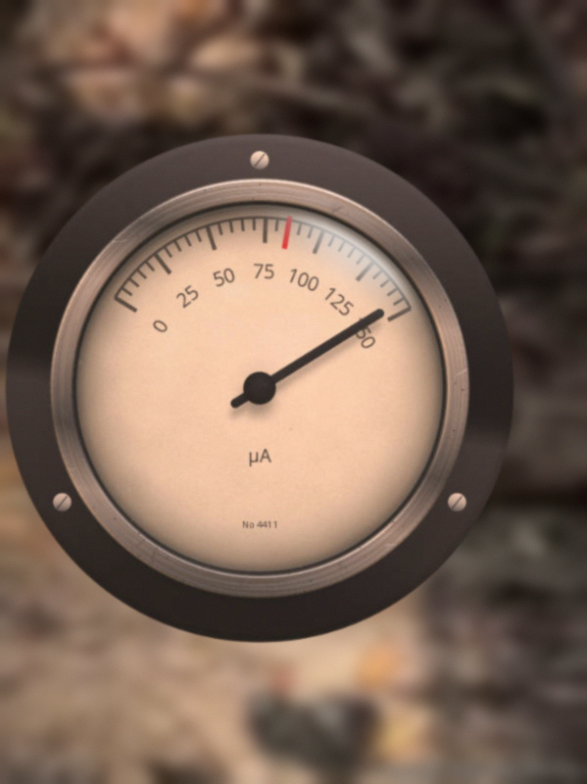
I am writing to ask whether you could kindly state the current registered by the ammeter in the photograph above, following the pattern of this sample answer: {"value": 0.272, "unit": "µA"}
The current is {"value": 145, "unit": "µA"}
